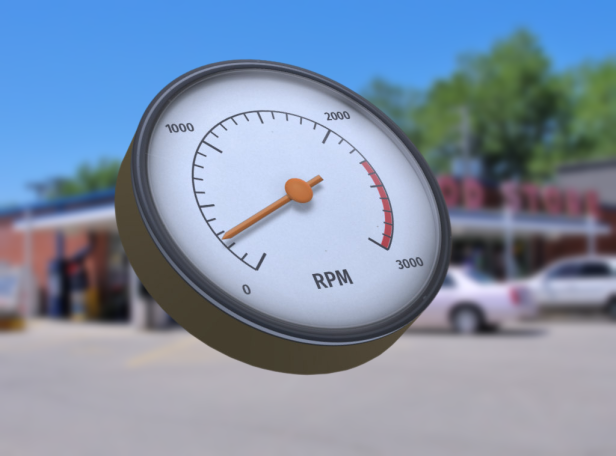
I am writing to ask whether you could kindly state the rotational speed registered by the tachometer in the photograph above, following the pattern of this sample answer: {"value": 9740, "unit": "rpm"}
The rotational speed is {"value": 250, "unit": "rpm"}
